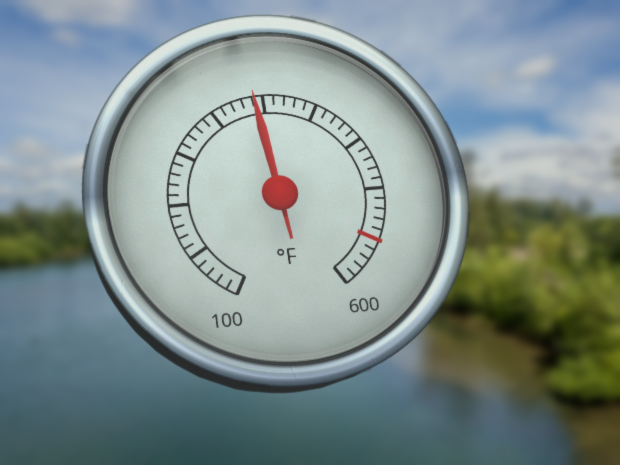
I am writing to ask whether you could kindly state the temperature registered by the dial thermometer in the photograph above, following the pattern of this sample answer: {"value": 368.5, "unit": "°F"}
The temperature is {"value": 340, "unit": "°F"}
